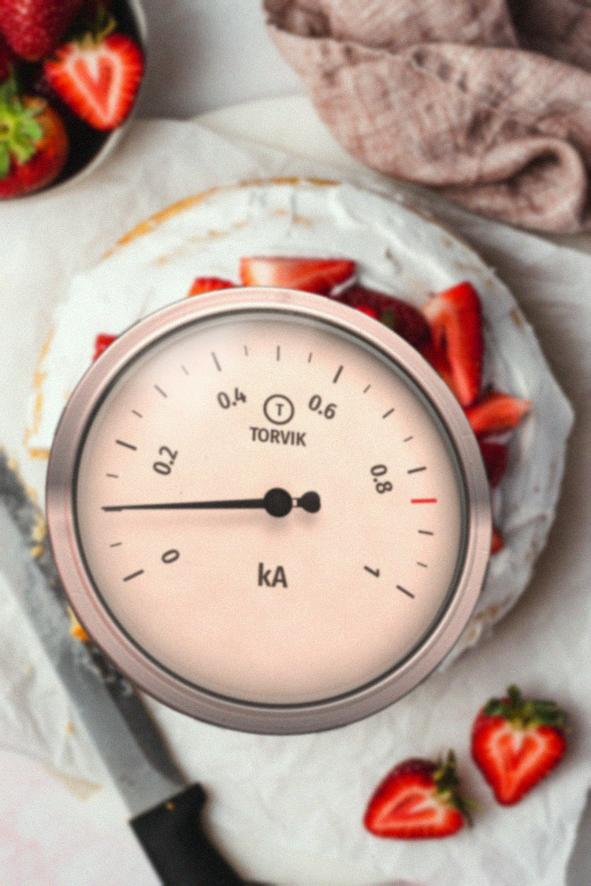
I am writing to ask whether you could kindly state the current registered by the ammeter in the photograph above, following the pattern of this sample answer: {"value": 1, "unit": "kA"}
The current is {"value": 0.1, "unit": "kA"}
